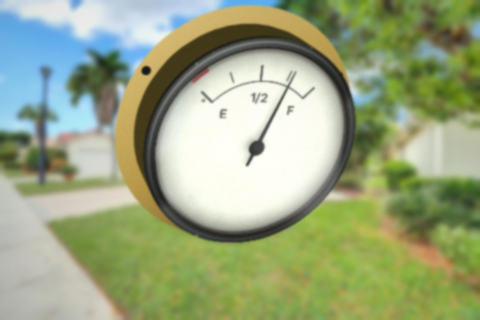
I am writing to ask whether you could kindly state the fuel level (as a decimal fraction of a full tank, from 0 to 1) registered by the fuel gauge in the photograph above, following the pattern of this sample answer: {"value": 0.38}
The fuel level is {"value": 0.75}
